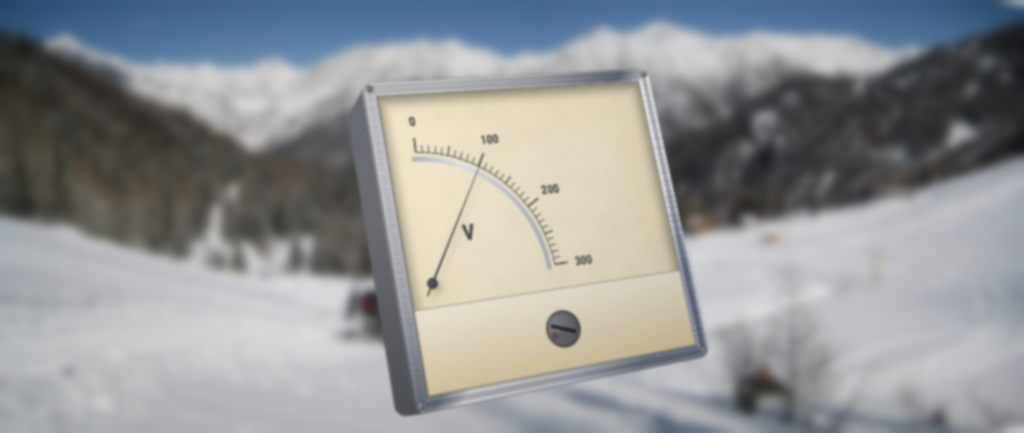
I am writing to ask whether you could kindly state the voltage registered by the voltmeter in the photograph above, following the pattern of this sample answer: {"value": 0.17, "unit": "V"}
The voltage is {"value": 100, "unit": "V"}
